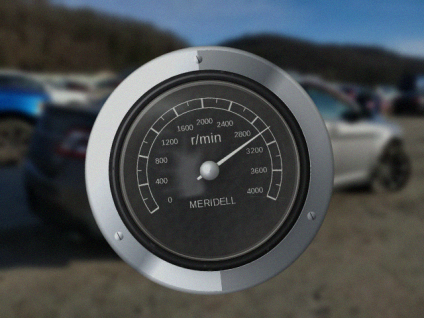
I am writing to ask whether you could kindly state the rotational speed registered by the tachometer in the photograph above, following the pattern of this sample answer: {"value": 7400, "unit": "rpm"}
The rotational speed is {"value": 3000, "unit": "rpm"}
